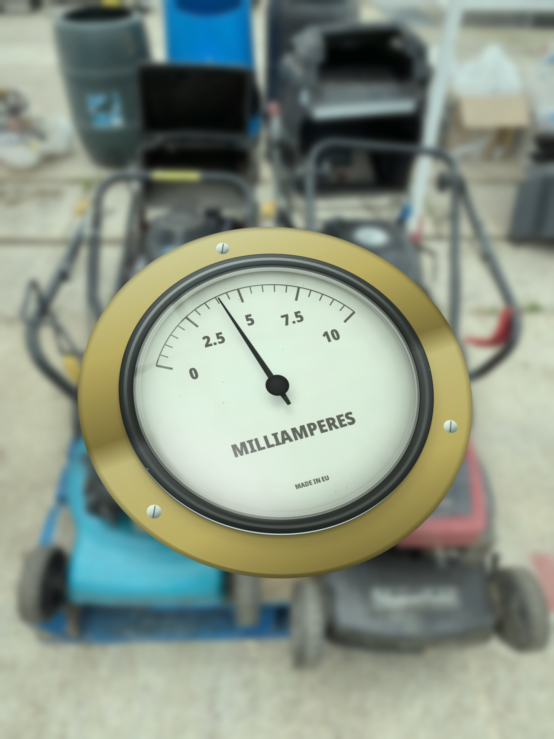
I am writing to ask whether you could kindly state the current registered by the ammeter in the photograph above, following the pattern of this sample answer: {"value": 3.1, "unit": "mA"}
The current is {"value": 4, "unit": "mA"}
